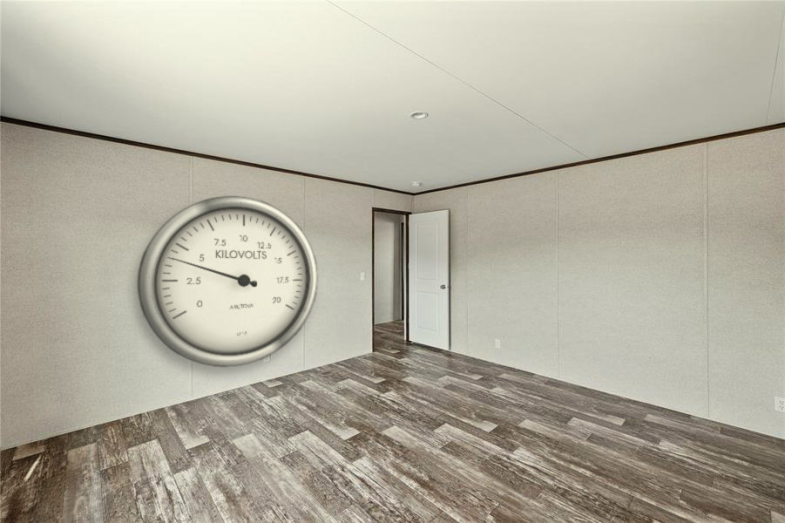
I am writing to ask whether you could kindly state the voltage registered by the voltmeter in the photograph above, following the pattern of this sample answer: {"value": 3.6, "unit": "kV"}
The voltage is {"value": 4, "unit": "kV"}
